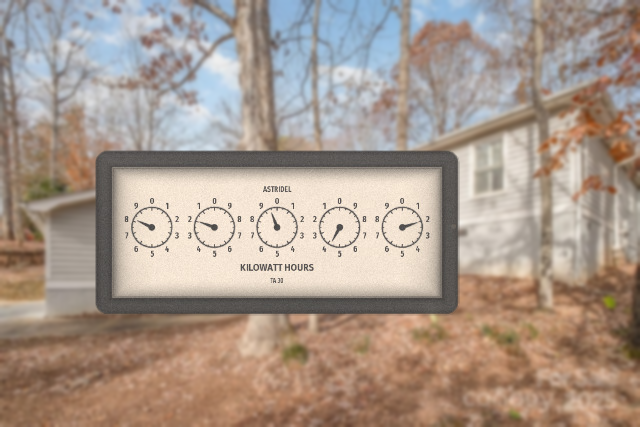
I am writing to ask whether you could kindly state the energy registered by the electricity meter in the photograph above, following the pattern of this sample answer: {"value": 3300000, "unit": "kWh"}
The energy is {"value": 81942, "unit": "kWh"}
